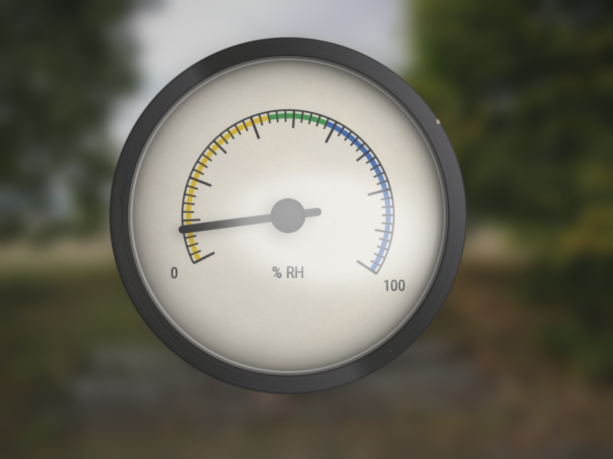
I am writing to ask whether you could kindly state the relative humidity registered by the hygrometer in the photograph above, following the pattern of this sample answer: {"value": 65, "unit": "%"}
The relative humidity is {"value": 8, "unit": "%"}
